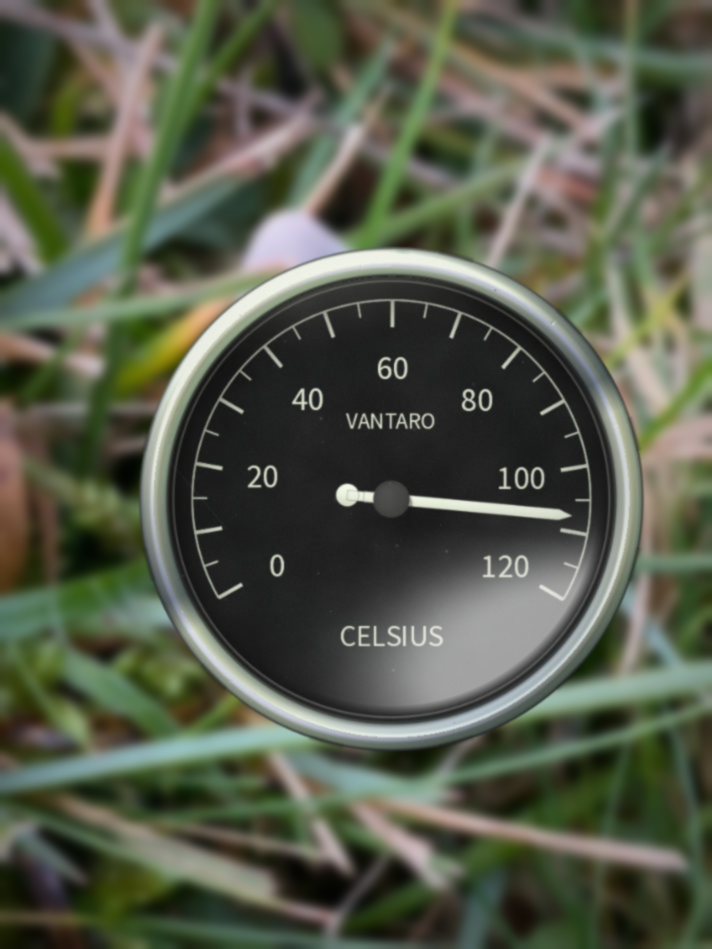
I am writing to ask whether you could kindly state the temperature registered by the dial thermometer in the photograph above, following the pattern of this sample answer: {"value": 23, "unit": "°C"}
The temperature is {"value": 107.5, "unit": "°C"}
